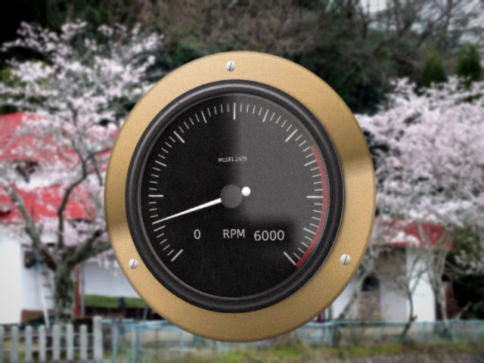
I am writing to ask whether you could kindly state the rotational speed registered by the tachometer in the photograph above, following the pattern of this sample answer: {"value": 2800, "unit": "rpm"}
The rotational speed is {"value": 600, "unit": "rpm"}
